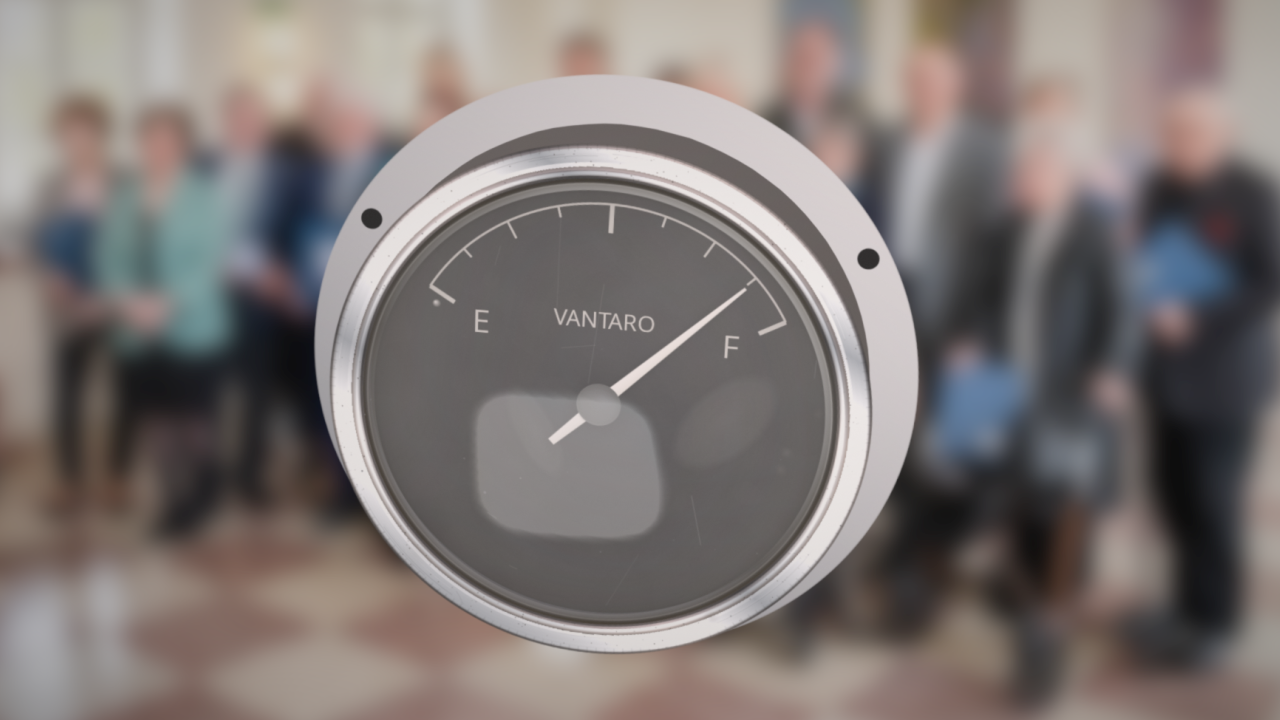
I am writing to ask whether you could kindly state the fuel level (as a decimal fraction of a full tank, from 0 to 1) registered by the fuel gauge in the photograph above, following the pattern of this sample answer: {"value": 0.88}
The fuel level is {"value": 0.875}
